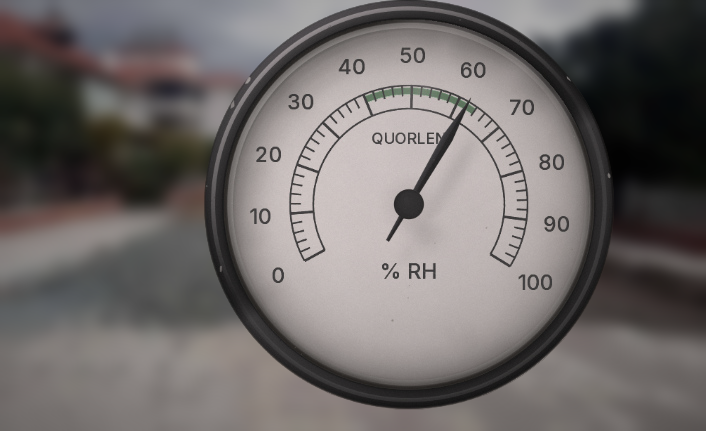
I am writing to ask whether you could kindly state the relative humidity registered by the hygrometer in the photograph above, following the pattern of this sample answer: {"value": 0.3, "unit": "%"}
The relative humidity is {"value": 62, "unit": "%"}
